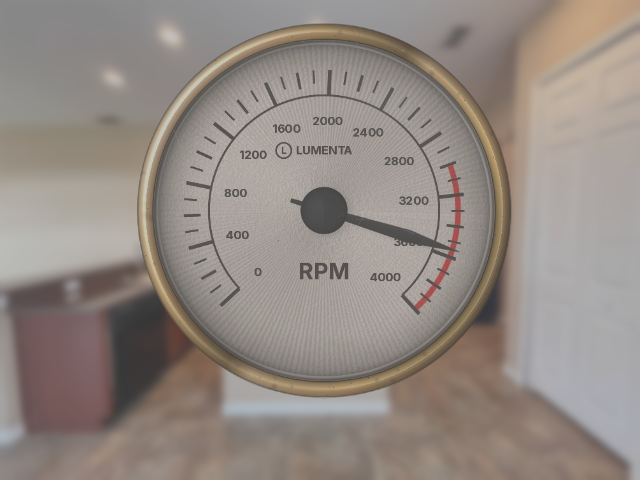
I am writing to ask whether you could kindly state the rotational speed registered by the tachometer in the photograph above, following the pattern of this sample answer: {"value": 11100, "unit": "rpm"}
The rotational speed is {"value": 3550, "unit": "rpm"}
